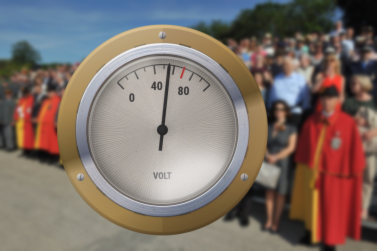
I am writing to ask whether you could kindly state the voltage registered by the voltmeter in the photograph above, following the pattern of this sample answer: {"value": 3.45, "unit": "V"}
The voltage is {"value": 55, "unit": "V"}
